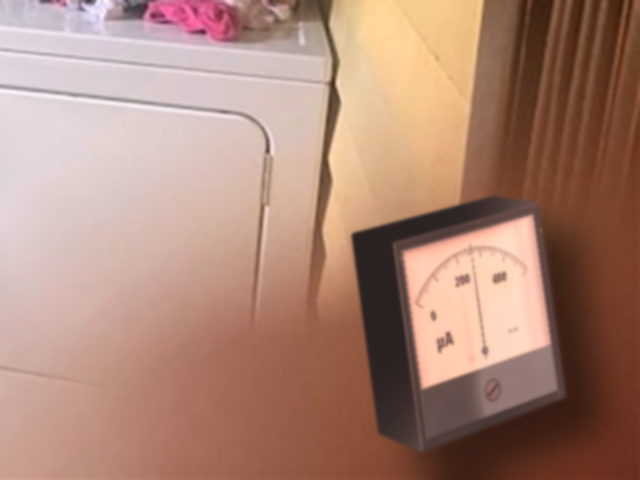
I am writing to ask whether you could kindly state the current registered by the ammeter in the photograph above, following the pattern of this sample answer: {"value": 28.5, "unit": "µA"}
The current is {"value": 250, "unit": "µA"}
